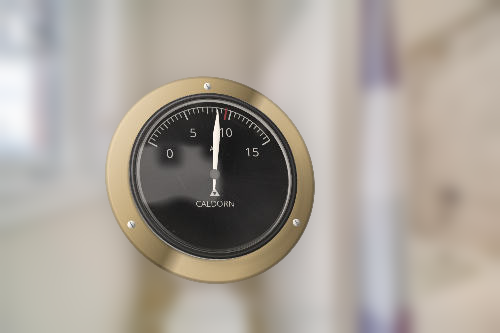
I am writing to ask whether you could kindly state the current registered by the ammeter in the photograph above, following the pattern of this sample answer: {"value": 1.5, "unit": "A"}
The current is {"value": 8.5, "unit": "A"}
